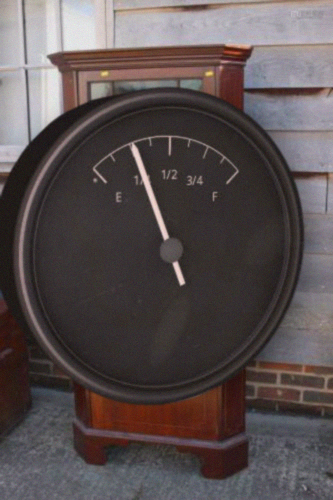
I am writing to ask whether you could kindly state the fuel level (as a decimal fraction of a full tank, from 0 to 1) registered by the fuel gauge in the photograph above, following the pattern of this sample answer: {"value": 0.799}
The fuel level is {"value": 0.25}
